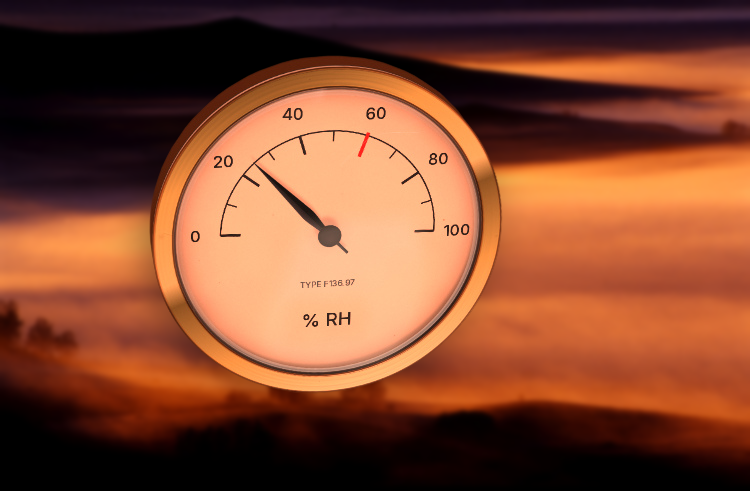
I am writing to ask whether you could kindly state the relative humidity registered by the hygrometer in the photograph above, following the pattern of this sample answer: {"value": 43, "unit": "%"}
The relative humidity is {"value": 25, "unit": "%"}
